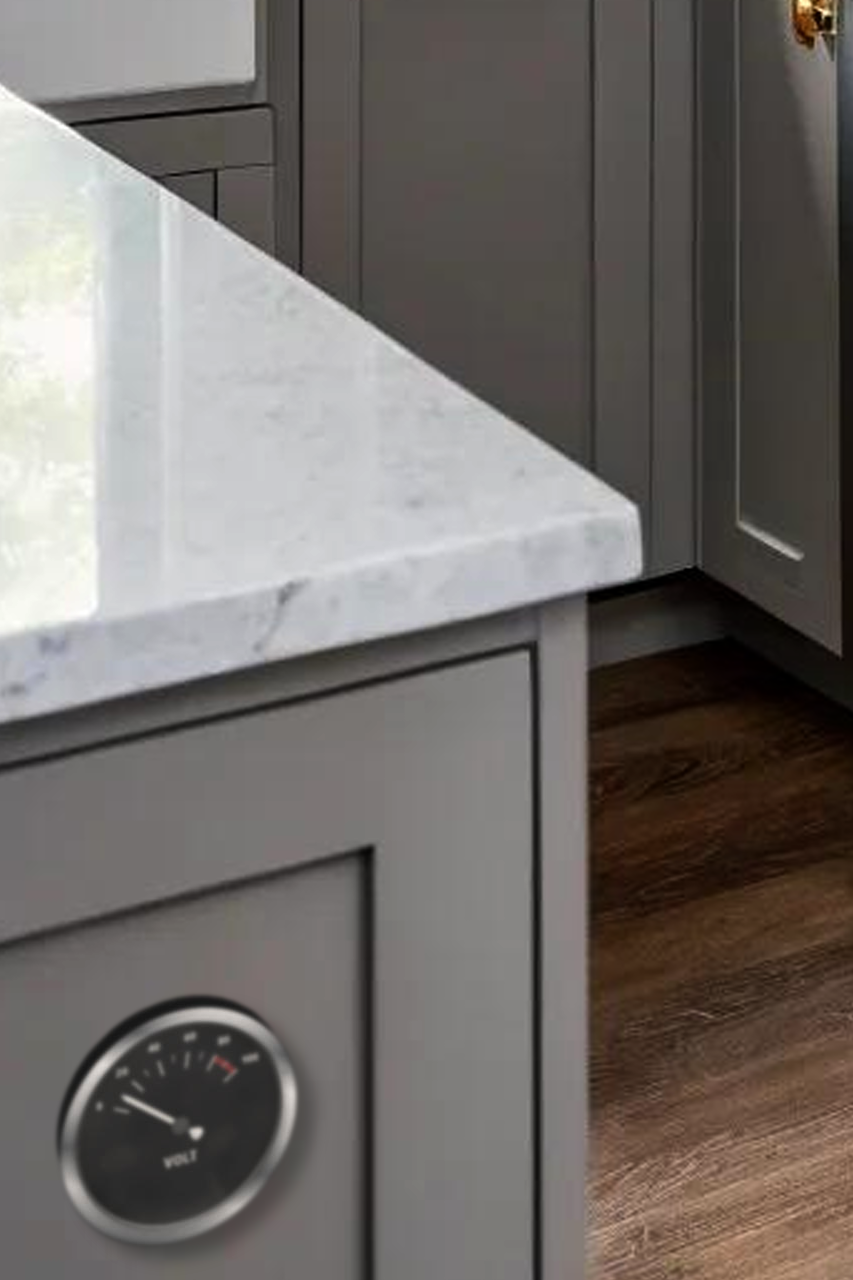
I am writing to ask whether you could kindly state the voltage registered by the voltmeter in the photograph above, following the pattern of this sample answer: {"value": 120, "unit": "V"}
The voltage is {"value": 10, "unit": "V"}
